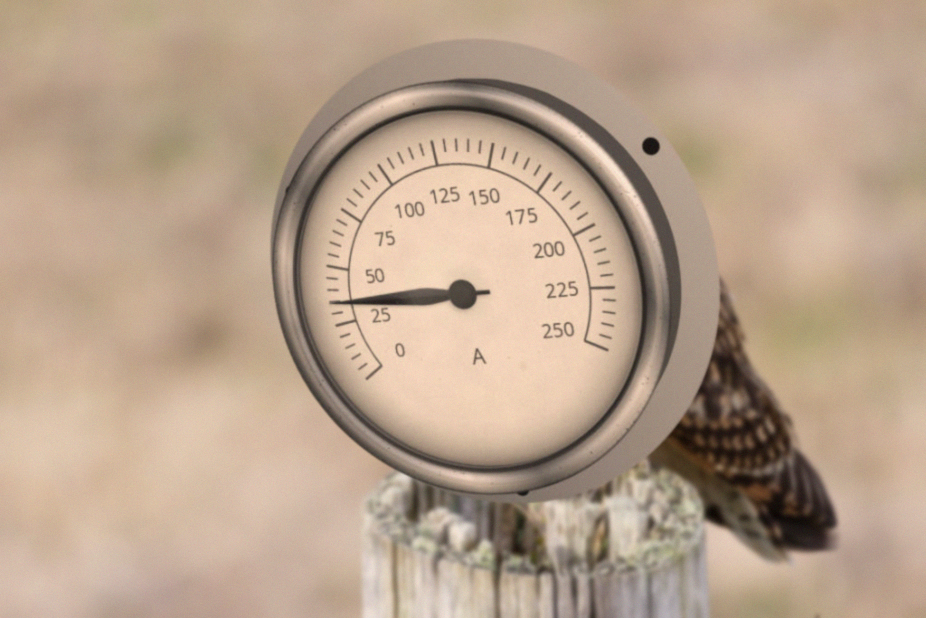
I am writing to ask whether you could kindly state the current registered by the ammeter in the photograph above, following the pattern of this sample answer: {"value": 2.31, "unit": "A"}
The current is {"value": 35, "unit": "A"}
